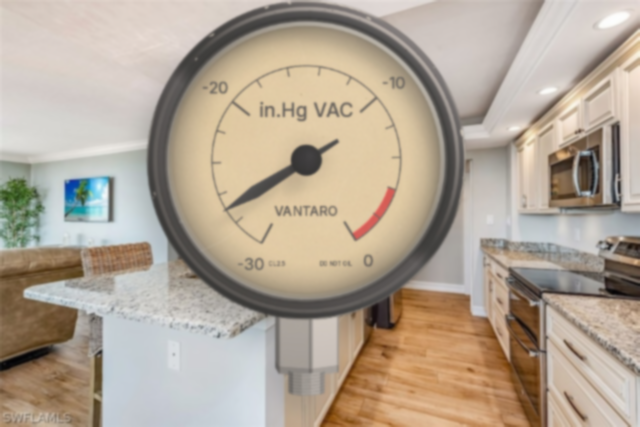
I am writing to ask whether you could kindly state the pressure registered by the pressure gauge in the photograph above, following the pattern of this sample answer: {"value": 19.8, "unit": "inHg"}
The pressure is {"value": -27, "unit": "inHg"}
